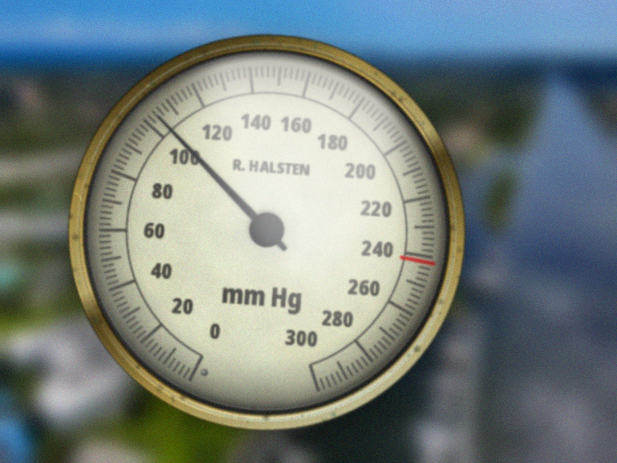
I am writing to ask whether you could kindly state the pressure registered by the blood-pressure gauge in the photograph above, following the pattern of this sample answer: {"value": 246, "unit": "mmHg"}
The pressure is {"value": 104, "unit": "mmHg"}
